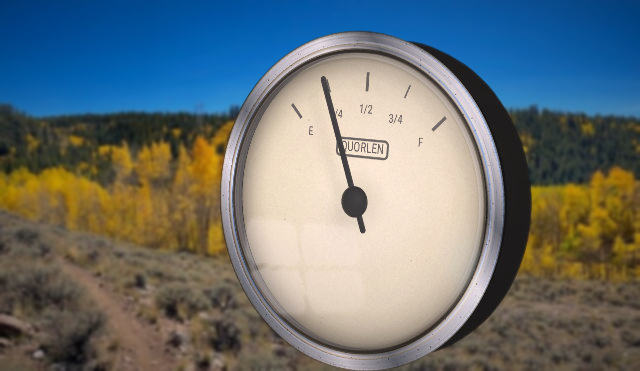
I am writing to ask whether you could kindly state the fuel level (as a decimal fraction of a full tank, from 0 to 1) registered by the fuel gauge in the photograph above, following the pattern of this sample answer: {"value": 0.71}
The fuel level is {"value": 0.25}
